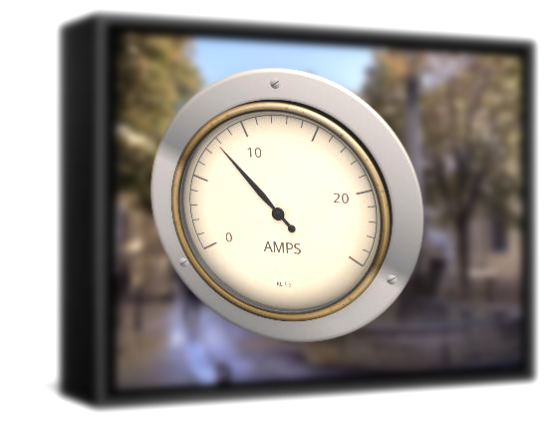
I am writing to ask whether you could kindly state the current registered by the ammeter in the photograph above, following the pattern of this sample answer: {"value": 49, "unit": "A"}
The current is {"value": 8, "unit": "A"}
